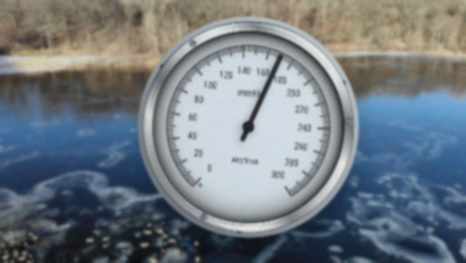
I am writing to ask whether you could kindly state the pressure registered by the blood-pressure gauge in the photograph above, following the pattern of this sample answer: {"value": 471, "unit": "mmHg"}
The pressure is {"value": 170, "unit": "mmHg"}
